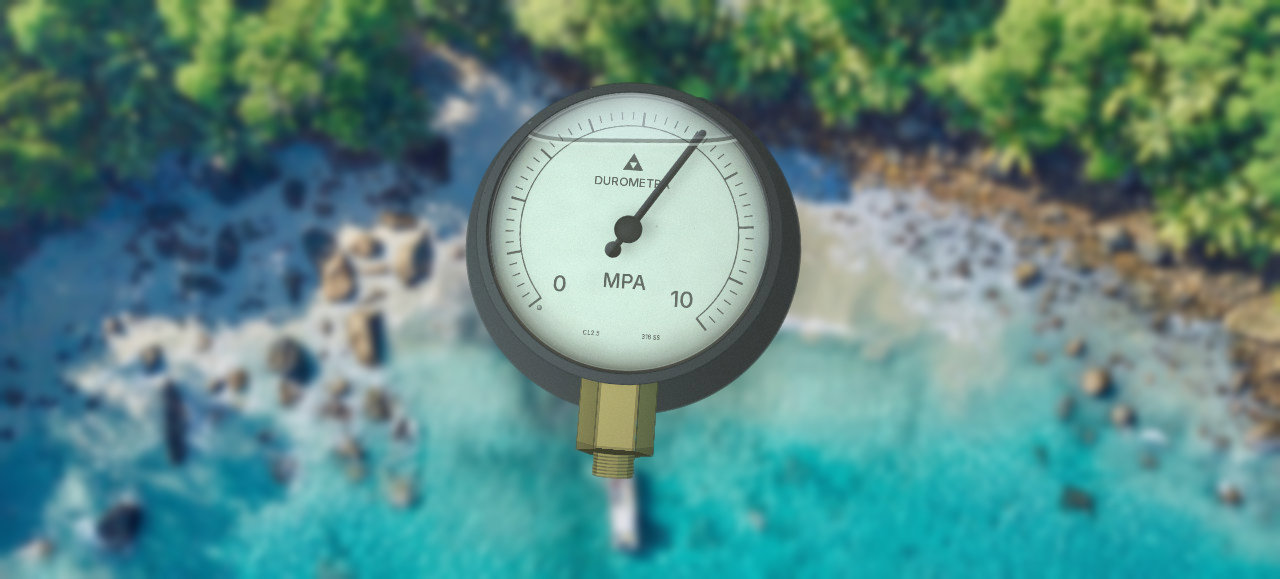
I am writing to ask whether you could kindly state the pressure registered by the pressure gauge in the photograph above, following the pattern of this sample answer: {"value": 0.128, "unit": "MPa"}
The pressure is {"value": 6.1, "unit": "MPa"}
